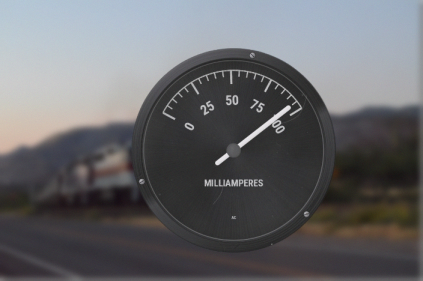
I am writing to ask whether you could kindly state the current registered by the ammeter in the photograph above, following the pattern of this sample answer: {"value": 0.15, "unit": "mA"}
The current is {"value": 95, "unit": "mA"}
